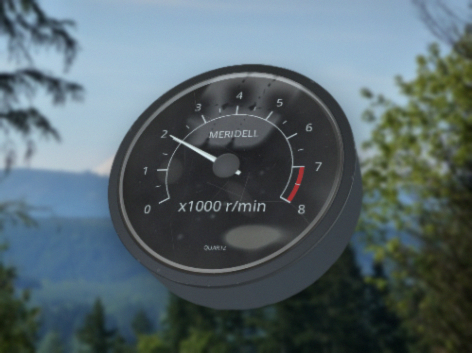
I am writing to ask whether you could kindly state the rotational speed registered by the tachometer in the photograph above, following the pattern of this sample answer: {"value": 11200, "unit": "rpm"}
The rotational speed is {"value": 2000, "unit": "rpm"}
